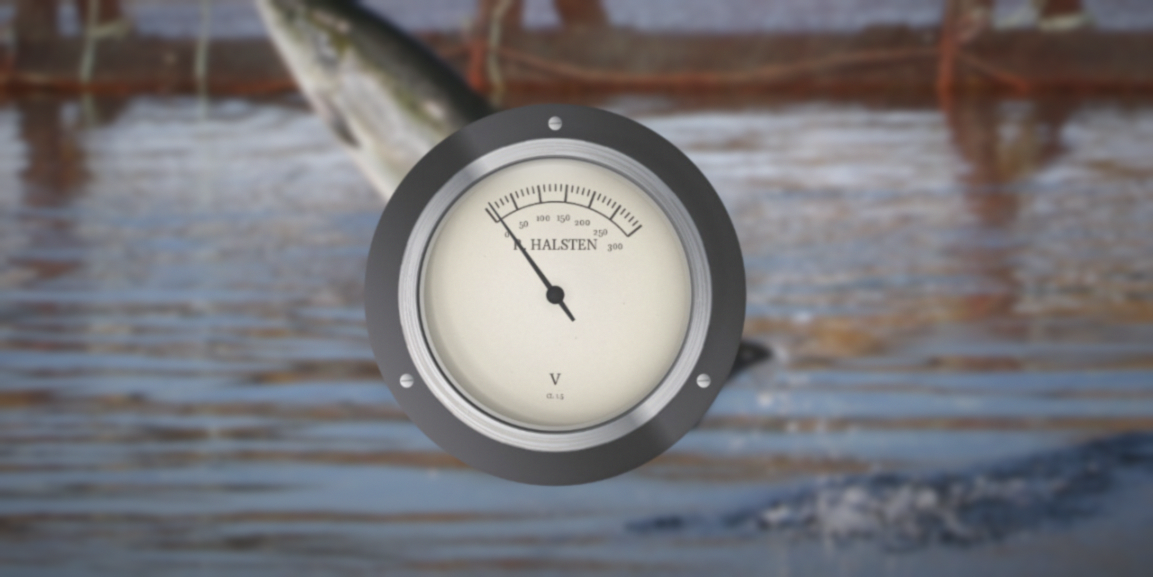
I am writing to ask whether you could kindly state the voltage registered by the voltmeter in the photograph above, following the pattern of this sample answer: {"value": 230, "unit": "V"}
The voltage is {"value": 10, "unit": "V"}
